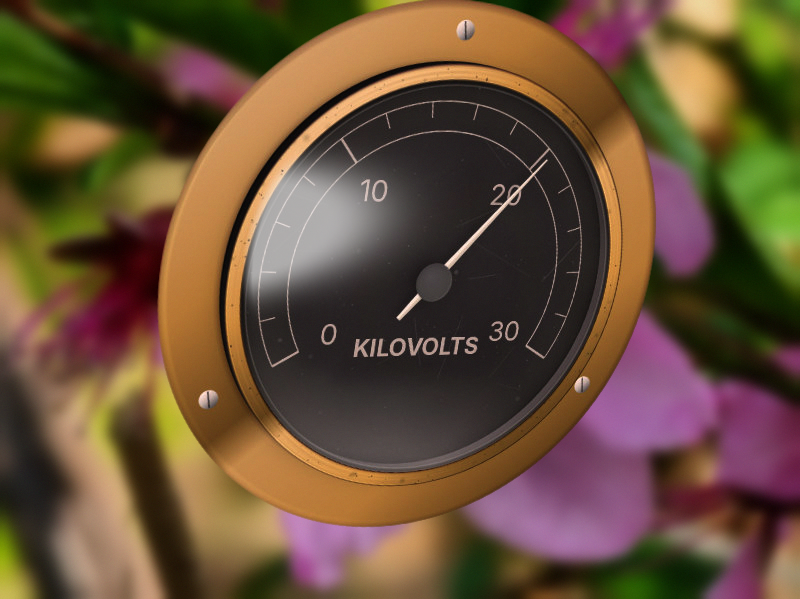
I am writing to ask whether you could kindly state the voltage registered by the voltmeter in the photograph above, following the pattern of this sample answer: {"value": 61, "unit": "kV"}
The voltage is {"value": 20, "unit": "kV"}
